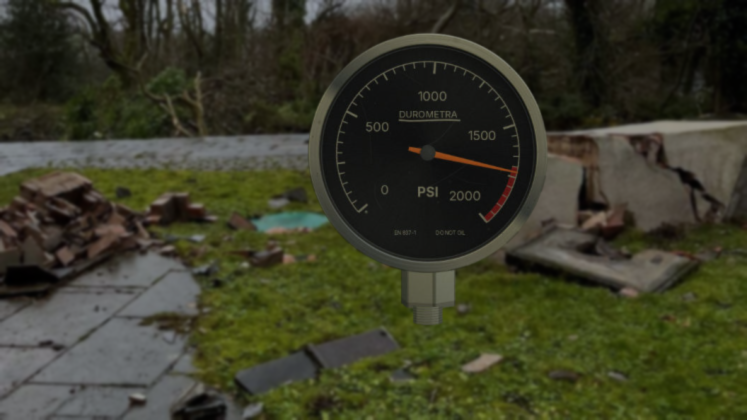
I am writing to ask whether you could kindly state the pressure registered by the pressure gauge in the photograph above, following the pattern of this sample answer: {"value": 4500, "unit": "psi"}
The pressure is {"value": 1725, "unit": "psi"}
